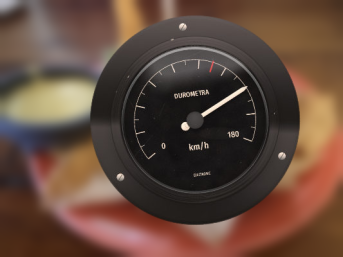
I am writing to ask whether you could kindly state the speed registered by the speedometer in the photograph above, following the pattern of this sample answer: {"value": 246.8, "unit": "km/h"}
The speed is {"value": 140, "unit": "km/h"}
